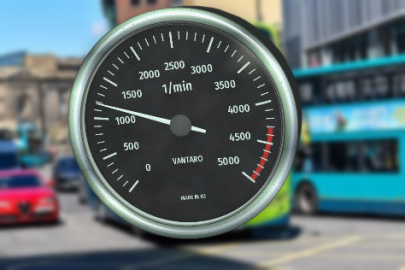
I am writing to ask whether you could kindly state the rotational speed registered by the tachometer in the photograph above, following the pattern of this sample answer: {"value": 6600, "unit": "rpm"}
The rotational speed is {"value": 1200, "unit": "rpm"}
